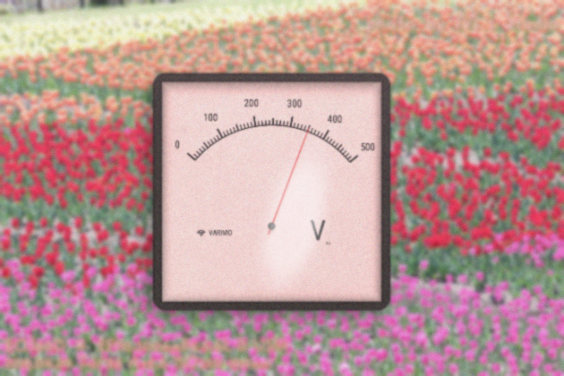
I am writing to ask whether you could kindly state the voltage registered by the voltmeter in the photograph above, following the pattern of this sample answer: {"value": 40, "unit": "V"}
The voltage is {"value": 350, "unit": "V"}
